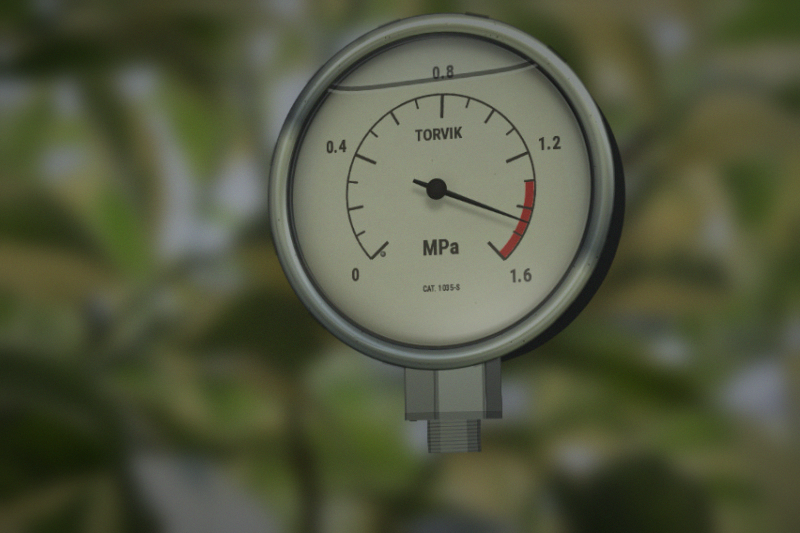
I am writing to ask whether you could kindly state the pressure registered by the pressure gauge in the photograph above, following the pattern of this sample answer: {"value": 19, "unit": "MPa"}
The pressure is {"value": 1.45, "unit": "MPa"}
